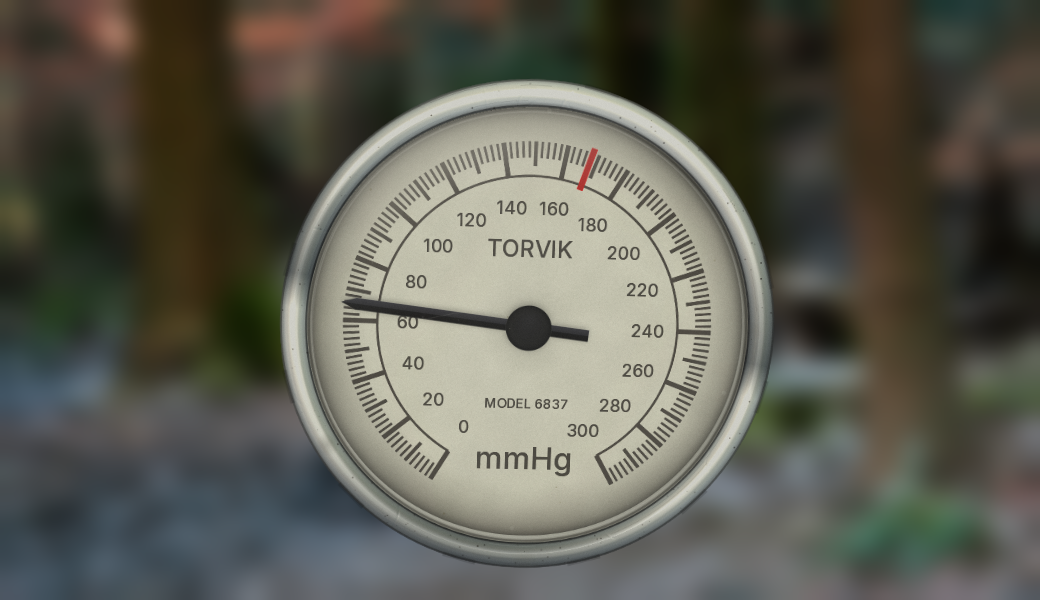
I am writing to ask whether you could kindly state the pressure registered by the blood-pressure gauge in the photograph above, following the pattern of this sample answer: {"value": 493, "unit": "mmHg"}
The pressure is {"value": 66, "unit": "mmHg"}
